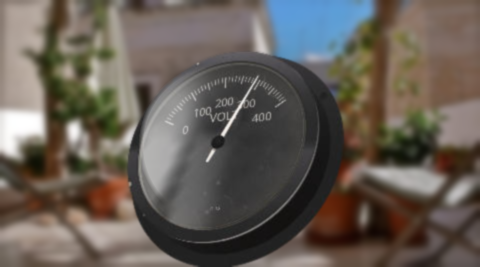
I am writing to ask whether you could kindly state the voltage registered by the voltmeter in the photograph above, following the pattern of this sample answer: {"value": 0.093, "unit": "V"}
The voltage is {"value": 300, "unit": "V"}
